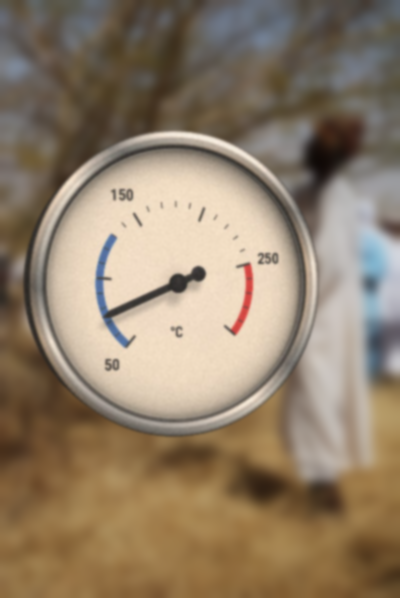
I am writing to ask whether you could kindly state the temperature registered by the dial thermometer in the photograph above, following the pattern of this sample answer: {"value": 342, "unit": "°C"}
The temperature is {"value": 75, "unit": "°C"}
